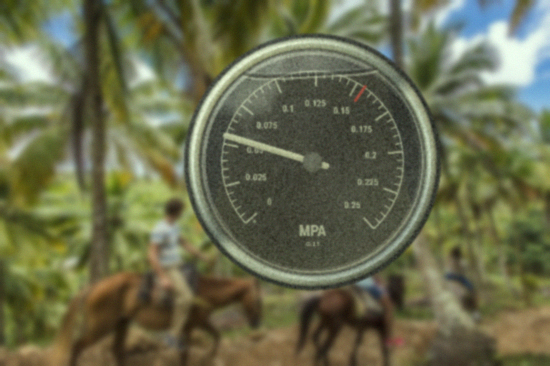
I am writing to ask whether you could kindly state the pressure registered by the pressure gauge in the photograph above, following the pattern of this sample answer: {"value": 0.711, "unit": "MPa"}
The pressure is {"value": 0.055, "unit": "MPa"}
